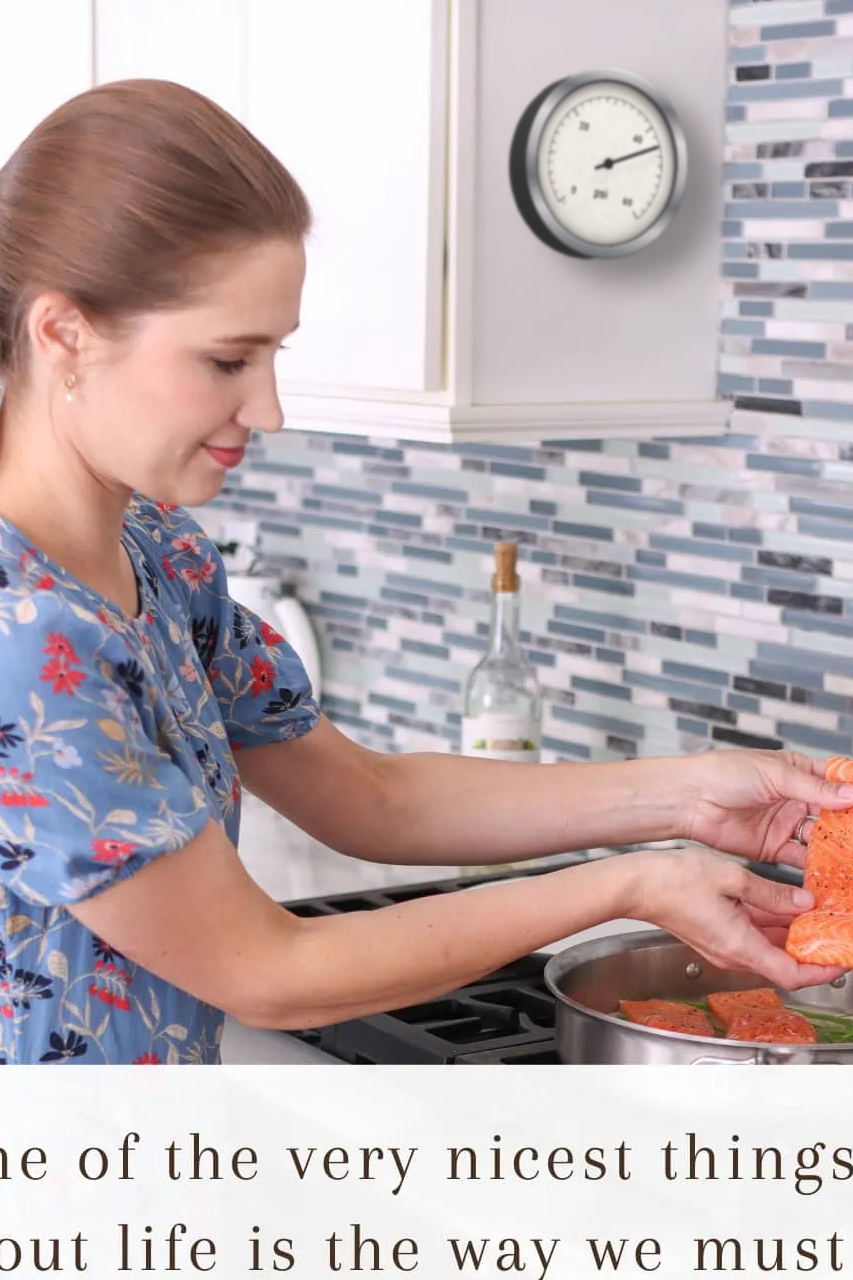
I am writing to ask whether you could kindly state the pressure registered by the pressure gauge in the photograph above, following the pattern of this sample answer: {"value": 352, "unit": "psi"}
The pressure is {"value": 44, "unit": "psi"}
